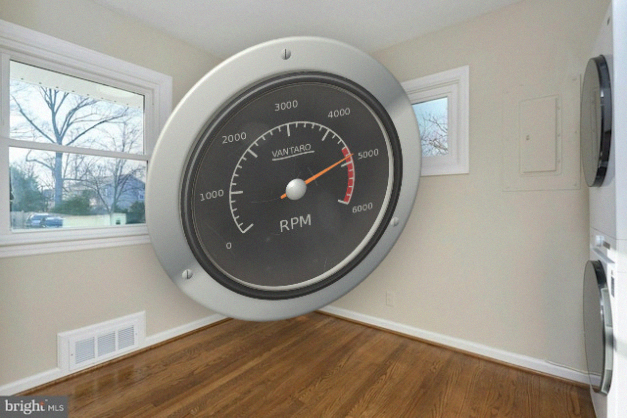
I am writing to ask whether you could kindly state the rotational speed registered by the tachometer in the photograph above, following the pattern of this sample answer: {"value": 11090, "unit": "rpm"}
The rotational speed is {"value": 4800, "unit": "rpm"}
